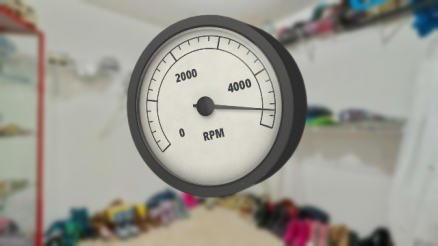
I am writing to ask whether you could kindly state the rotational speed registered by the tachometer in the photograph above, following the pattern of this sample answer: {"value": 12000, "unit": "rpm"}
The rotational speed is {"value": 4700, "unit": "rpm"}
